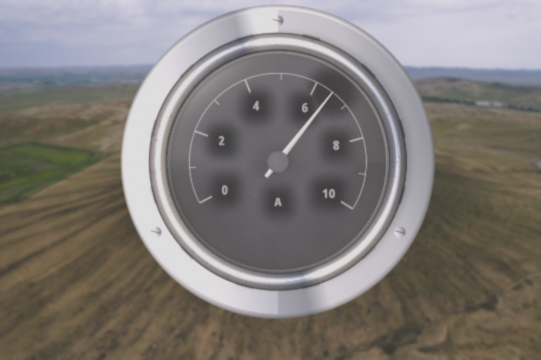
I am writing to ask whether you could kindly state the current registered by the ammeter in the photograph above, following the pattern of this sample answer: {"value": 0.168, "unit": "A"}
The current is {"value": 6.5, "unit": "A"}
